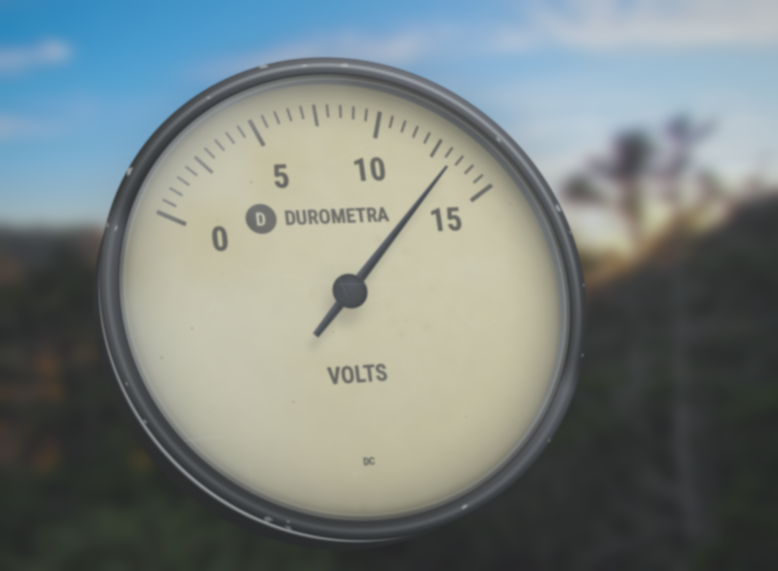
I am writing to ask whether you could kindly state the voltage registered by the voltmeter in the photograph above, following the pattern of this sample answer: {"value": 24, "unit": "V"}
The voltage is {"value": 13.25, "unit": "V"}
